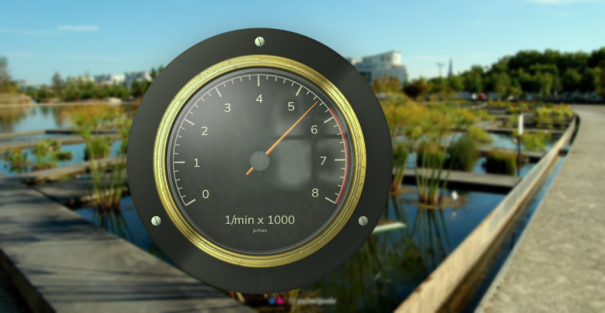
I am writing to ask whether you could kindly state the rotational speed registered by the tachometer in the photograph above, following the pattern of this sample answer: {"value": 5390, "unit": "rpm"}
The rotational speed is {"value": 5500, "unit": "rpm"}
